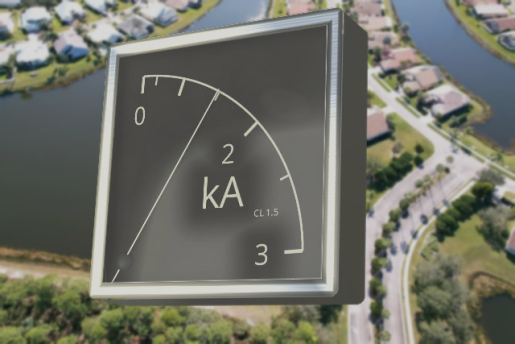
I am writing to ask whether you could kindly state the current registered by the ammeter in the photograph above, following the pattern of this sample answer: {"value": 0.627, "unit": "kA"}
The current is {"value": 1.5, "unit": "kA"}
